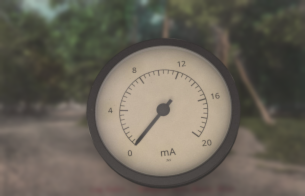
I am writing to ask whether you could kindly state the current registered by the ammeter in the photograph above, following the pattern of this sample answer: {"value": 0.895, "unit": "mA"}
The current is {"value": 0, "unit": "mA"}
